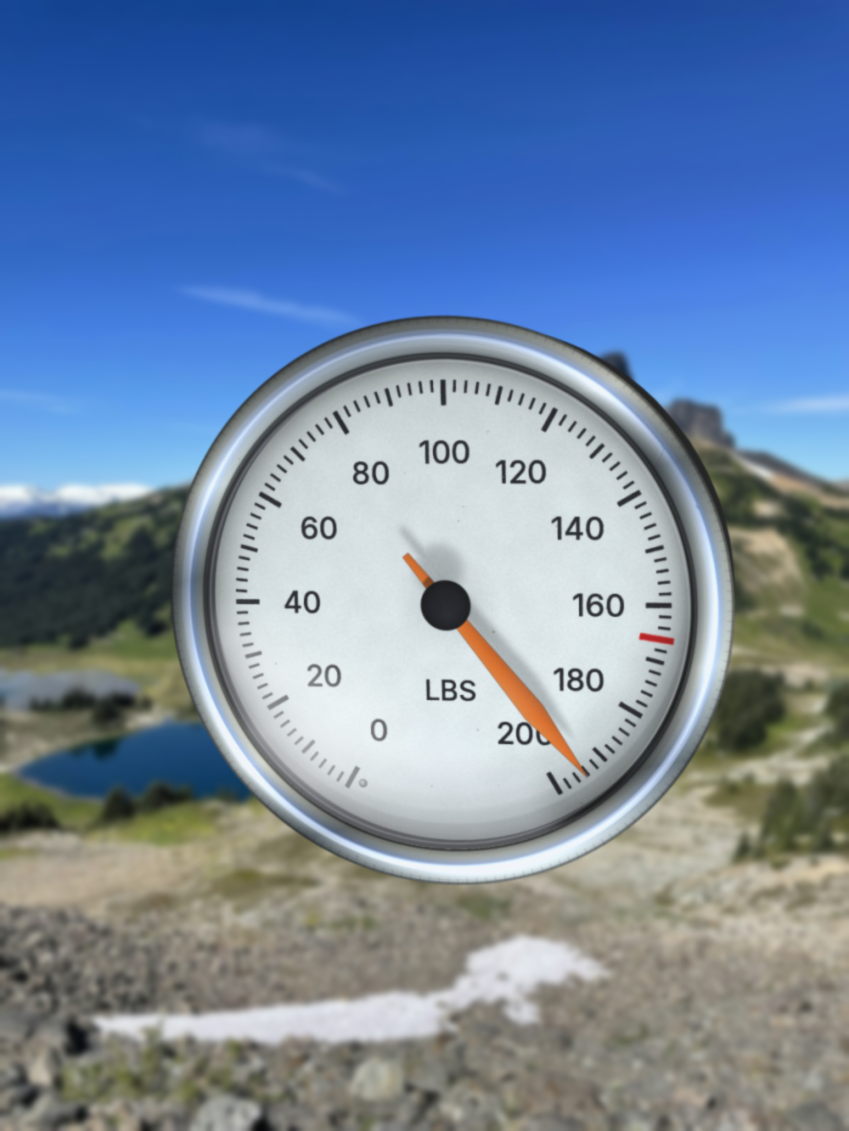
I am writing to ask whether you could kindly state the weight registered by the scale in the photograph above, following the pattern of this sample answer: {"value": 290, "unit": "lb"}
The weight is {"value": 194, "unit": "lb"}
